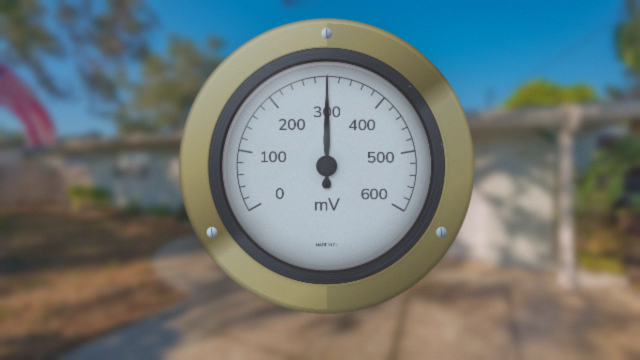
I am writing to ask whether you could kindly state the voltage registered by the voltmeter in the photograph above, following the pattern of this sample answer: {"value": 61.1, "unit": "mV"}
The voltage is {"value": 300, "unit": "mV"}
